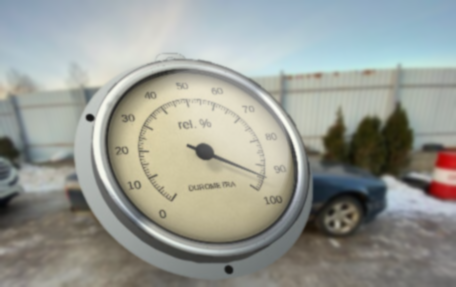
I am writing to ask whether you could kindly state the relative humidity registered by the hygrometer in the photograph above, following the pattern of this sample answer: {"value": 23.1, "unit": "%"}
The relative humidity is {"value": 95, "unit": "%"}
